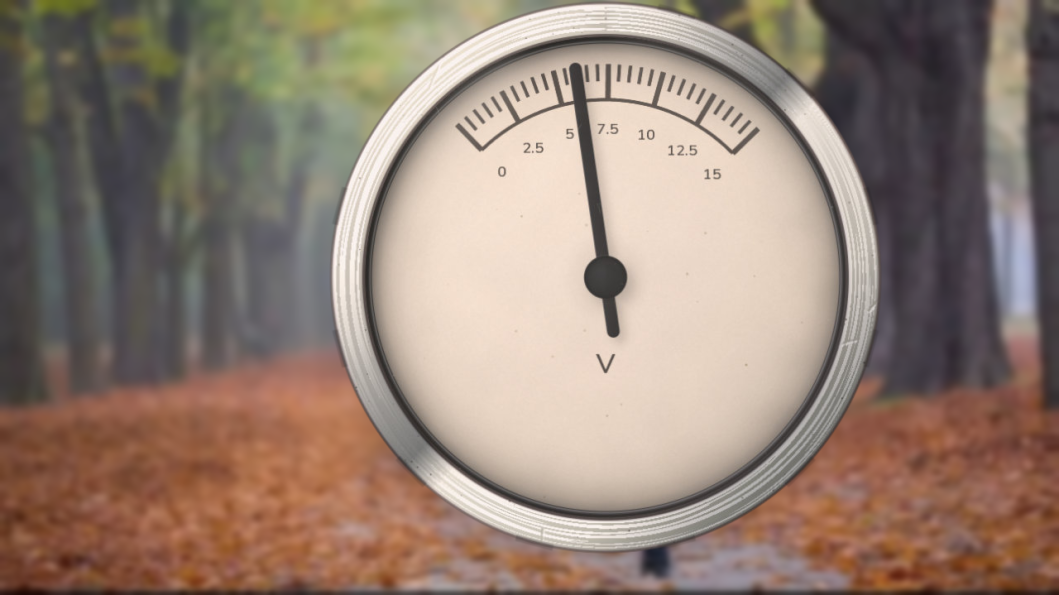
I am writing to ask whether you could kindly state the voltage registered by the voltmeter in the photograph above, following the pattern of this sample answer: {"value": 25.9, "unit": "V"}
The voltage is {"value": 6, "unit": "V"}
